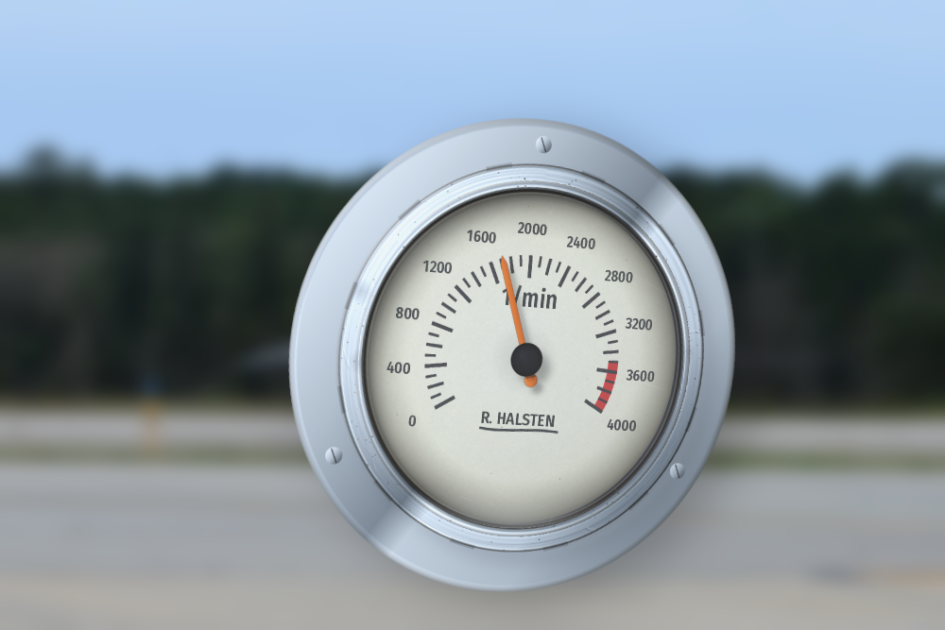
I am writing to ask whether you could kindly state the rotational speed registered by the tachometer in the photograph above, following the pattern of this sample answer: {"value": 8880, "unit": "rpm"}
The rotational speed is {"value": 1700, "unit": "rpm"}
